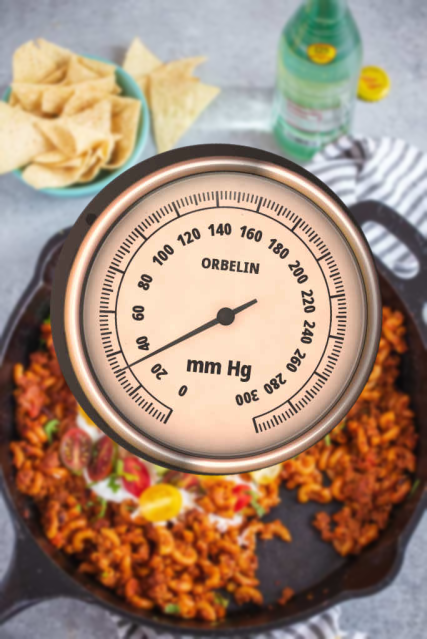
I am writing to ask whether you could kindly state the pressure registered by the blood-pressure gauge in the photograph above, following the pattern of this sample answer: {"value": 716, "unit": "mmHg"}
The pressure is {"value": 32, "unit": "mmHg"}
